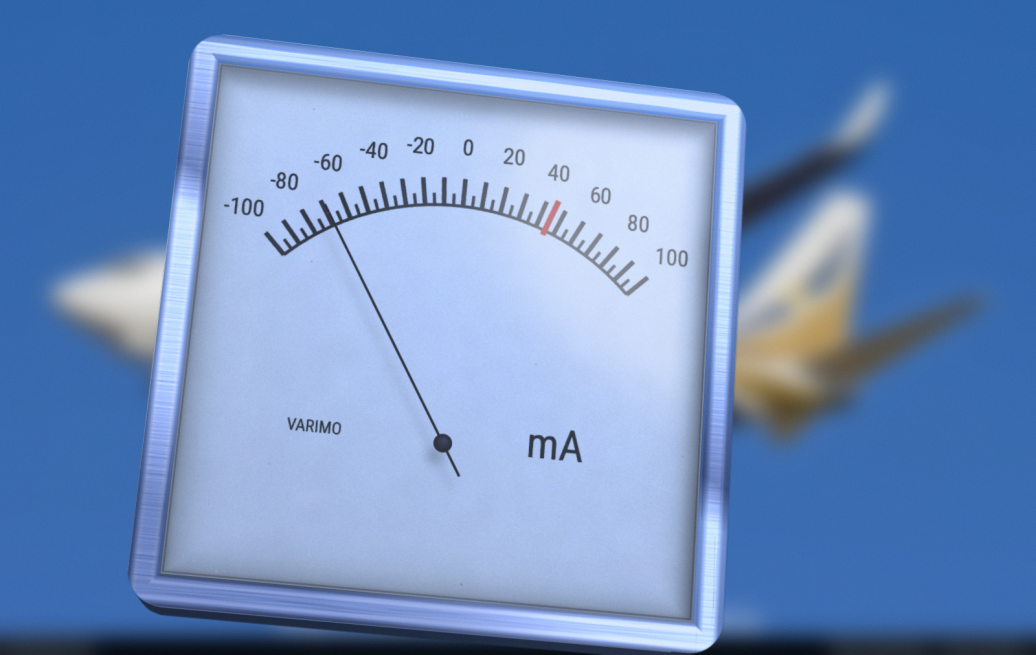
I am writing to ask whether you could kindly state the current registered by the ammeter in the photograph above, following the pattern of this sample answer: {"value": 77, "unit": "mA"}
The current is {"value": -70, "unit": "mA"}
